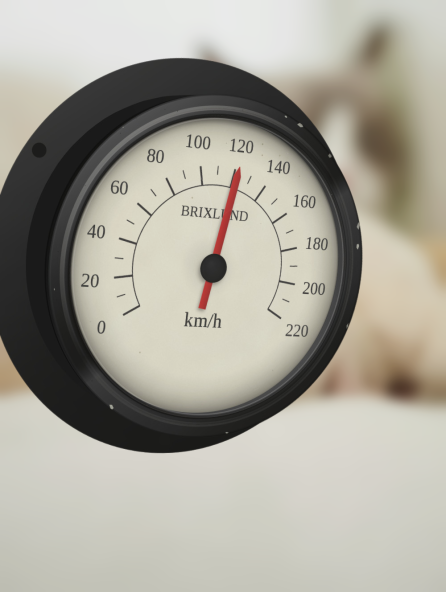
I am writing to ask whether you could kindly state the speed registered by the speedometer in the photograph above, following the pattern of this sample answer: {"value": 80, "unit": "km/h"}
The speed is {"value": 120, "unit": "km/h"}
